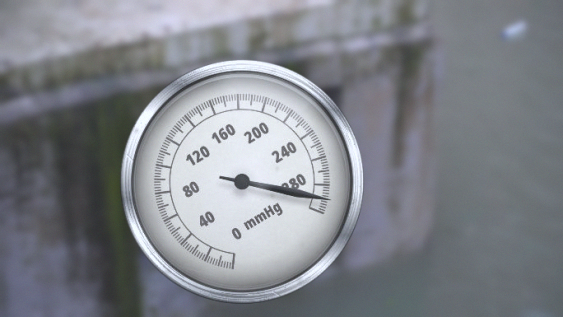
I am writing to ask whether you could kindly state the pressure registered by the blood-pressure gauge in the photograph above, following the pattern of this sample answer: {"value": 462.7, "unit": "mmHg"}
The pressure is {"value": 290, "unit": "mmHg"}
